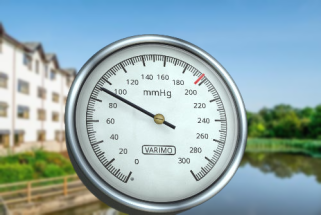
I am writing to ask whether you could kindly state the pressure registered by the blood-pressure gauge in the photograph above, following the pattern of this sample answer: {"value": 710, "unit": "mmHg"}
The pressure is {"value": 90, "unit": "mmHg"}
